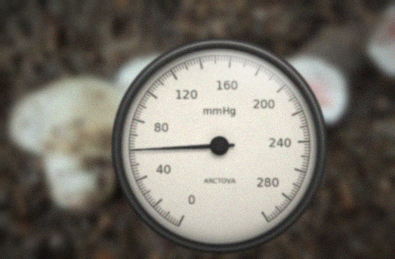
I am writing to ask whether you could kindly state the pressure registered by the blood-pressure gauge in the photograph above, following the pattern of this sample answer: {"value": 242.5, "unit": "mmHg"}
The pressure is {"value": 60, "unit": "mmHg"}
